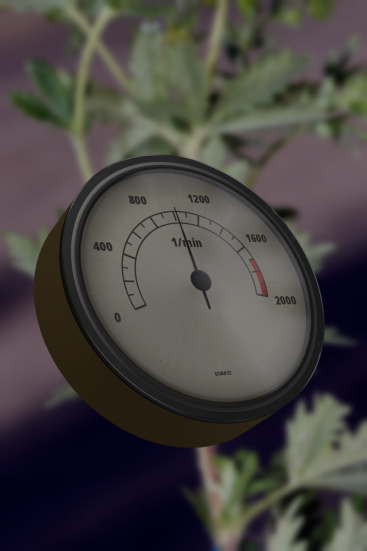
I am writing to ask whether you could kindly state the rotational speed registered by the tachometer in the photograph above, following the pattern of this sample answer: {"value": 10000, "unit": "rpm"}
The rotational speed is {"value": 1000, "unit": "rpm"}
